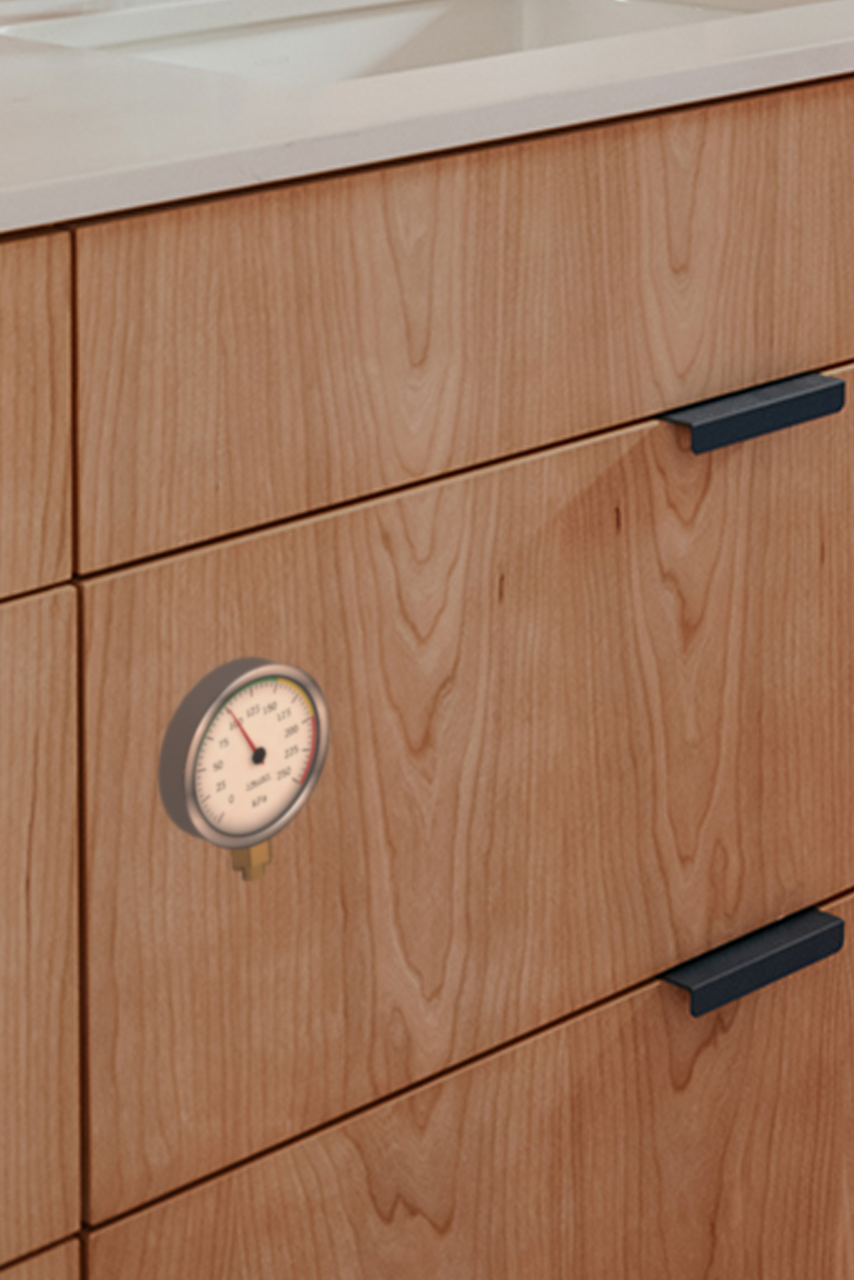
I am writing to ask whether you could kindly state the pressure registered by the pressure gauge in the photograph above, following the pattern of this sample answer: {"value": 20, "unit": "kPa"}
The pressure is {"value": 100, "unit": "kPa"}
